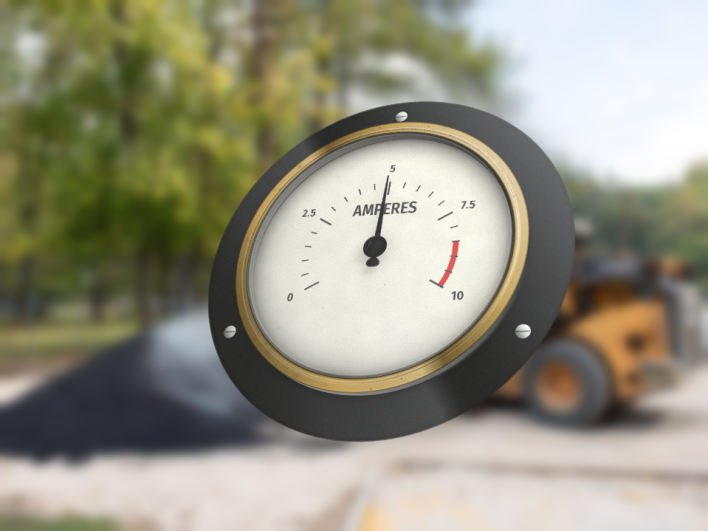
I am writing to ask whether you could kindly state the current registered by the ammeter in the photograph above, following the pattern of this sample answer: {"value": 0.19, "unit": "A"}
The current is {"value": 5, "unit": "A"}
